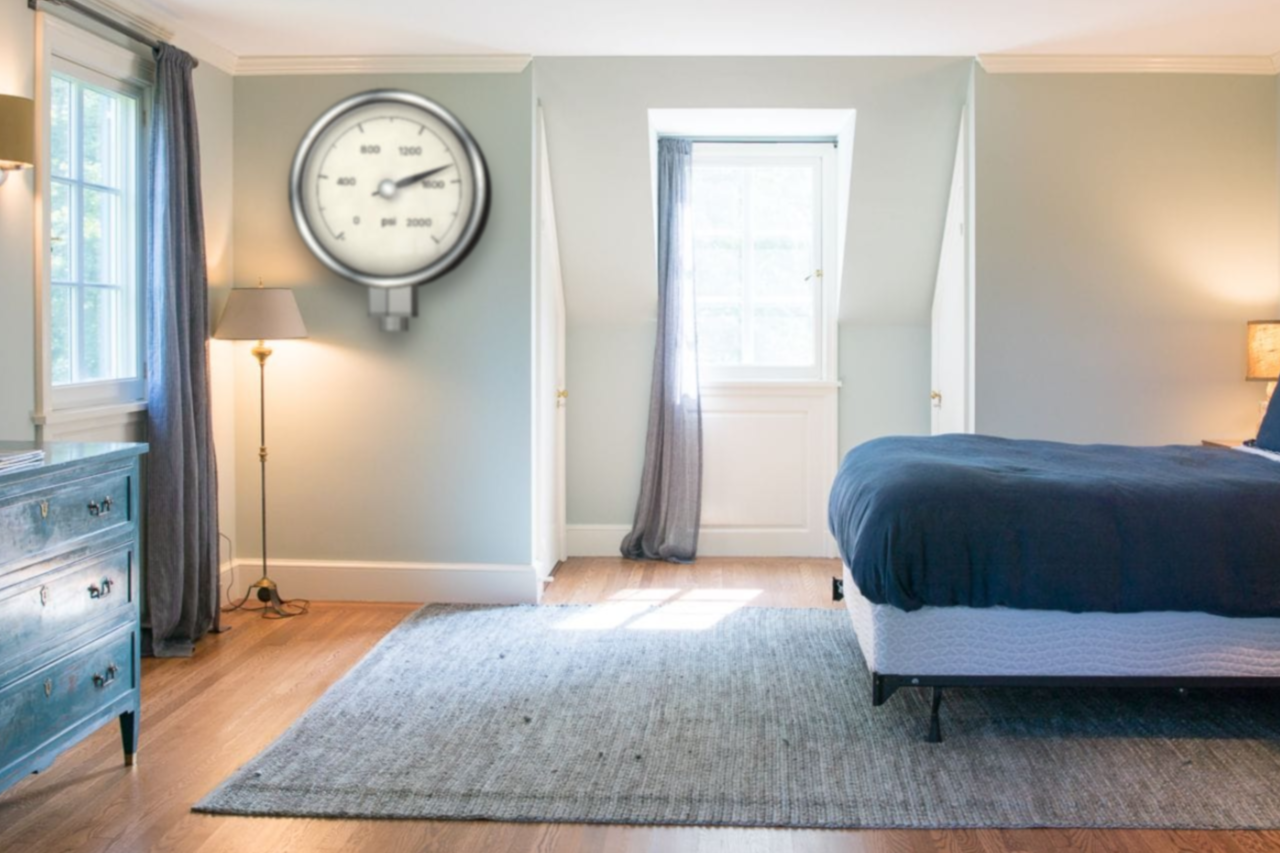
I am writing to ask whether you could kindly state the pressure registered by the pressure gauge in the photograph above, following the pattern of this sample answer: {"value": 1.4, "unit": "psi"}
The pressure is {"value": 1500, "unit": "psi"}
